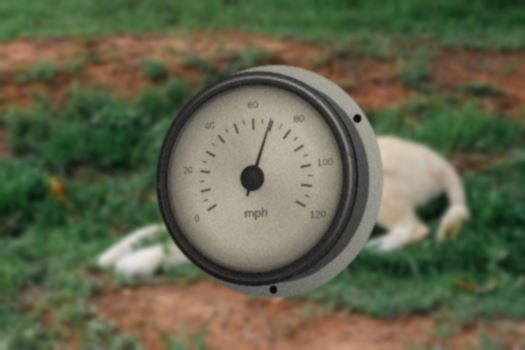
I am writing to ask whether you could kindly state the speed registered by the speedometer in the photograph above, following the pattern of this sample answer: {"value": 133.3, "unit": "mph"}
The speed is {"value": 70, "unit": "mph"}
